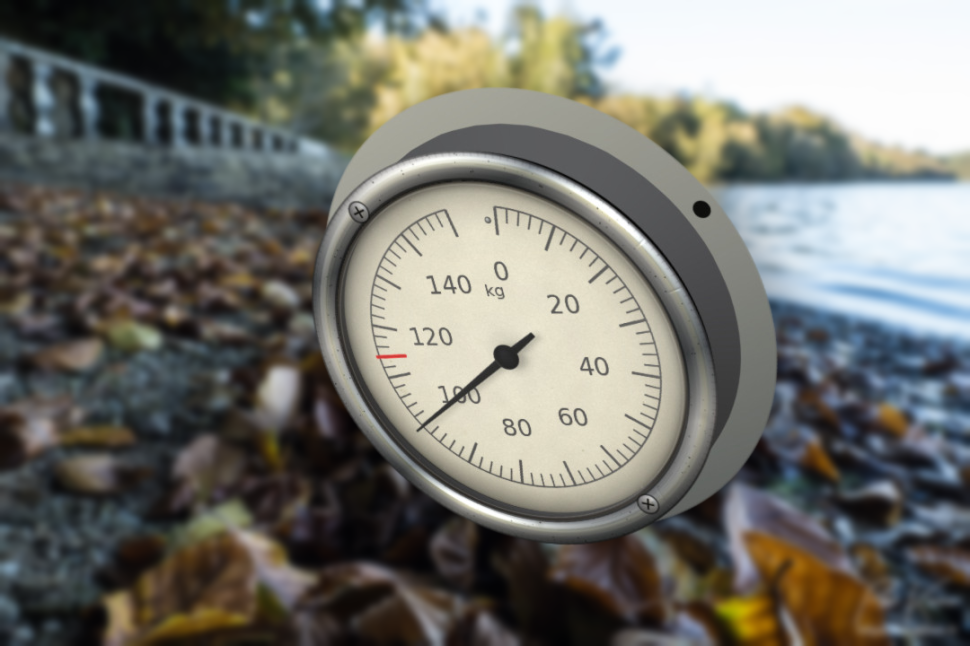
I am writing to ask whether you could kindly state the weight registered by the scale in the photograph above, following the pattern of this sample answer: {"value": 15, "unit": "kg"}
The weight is {"value": 100, "unit": "kg"}
